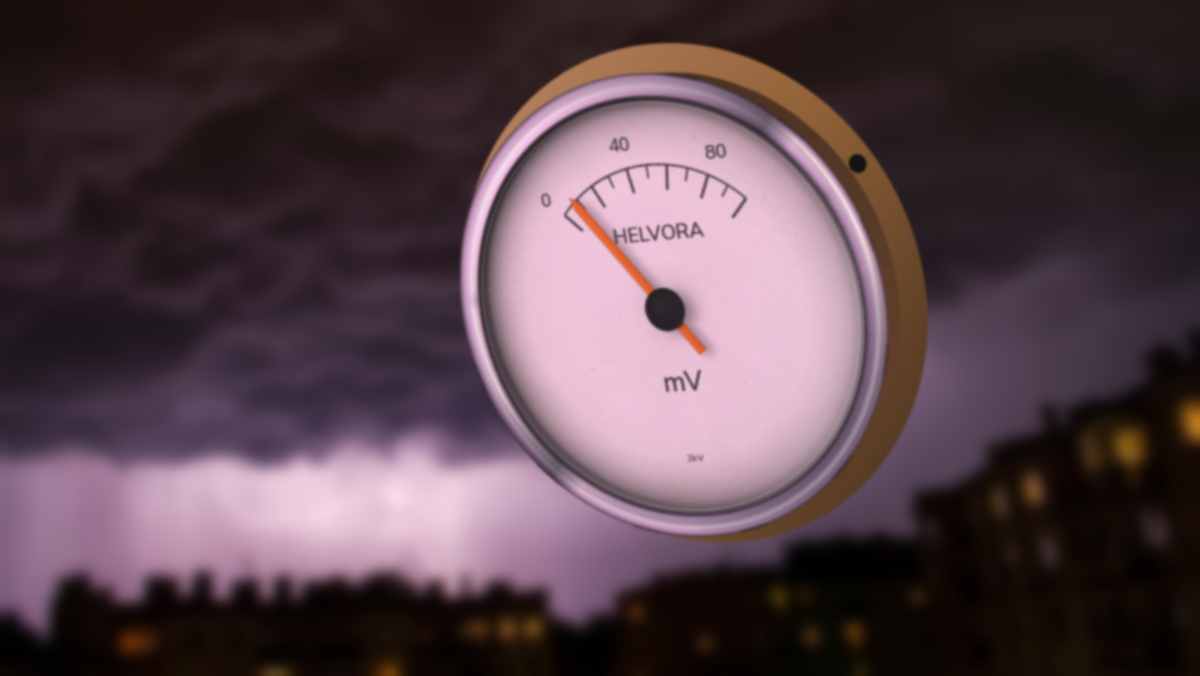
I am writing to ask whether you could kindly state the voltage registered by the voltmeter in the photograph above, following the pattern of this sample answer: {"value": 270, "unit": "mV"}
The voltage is {"value": 10, "unit": "mV"}
